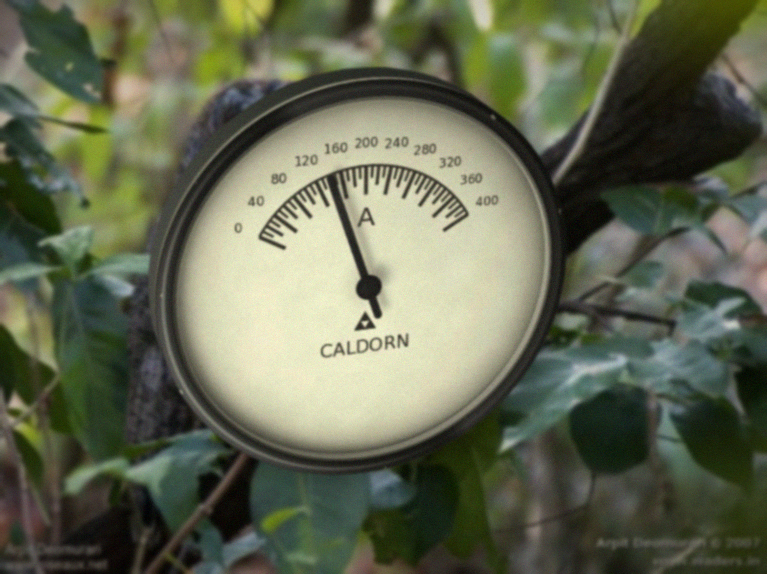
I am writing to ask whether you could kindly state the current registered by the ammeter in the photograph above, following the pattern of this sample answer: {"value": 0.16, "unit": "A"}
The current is {"value": 140, "unit": "A"}
